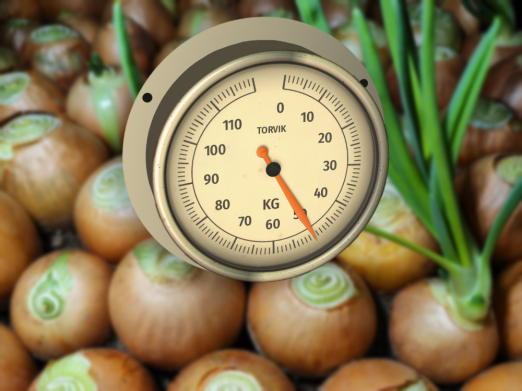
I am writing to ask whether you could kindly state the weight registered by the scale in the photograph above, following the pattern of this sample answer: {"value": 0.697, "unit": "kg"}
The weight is {"value": 50, "unit": "kg"}
